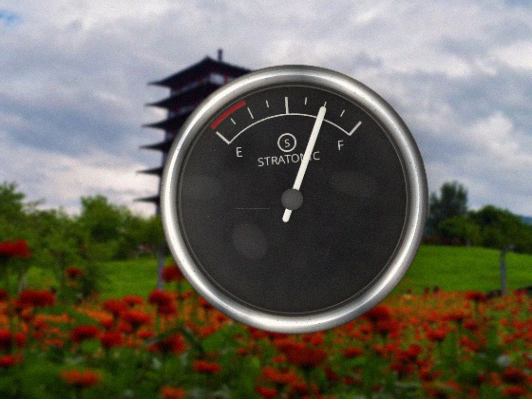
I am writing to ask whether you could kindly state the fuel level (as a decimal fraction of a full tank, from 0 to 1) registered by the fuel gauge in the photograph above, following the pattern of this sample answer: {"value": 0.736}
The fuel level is {"value": 0.75}
